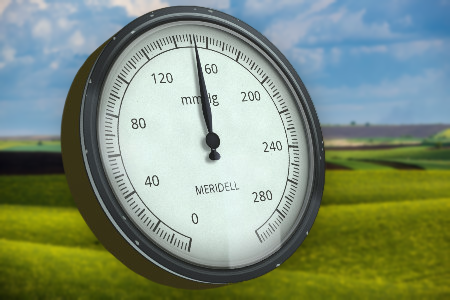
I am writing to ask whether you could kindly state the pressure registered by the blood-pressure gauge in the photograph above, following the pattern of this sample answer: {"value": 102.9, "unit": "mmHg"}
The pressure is {"value": 150, "unit": "mmHg"}
